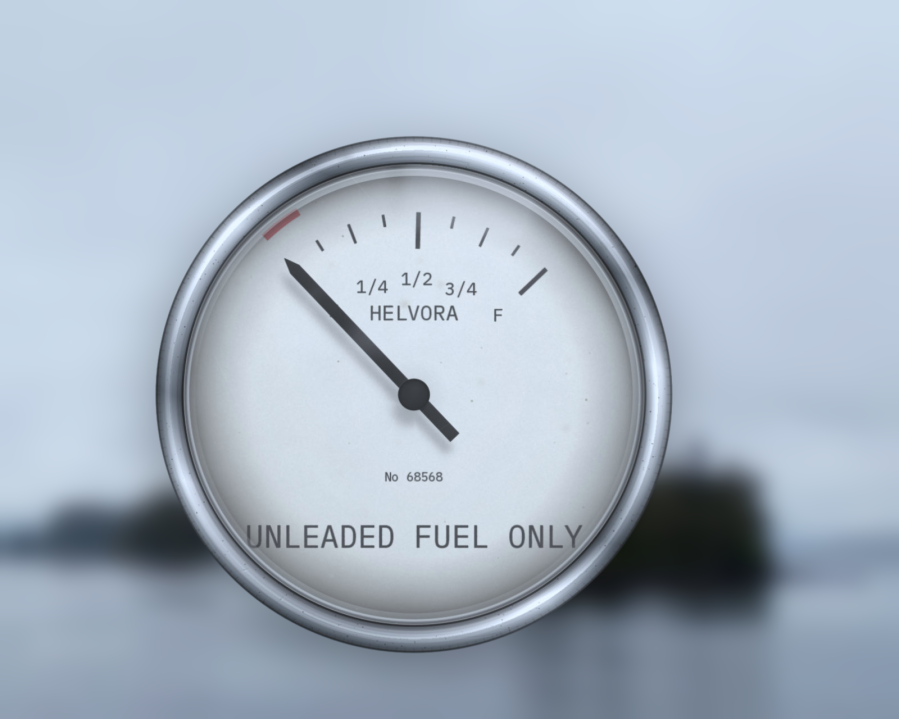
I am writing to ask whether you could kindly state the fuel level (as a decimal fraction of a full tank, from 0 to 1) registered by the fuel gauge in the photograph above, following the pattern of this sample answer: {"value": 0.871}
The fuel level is {"value": 0}
